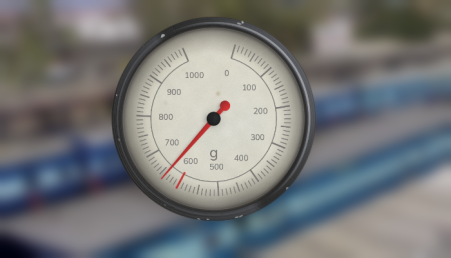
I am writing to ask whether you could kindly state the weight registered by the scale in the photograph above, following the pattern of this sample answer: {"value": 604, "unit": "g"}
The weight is {"value": 640, "unit": "g"}
